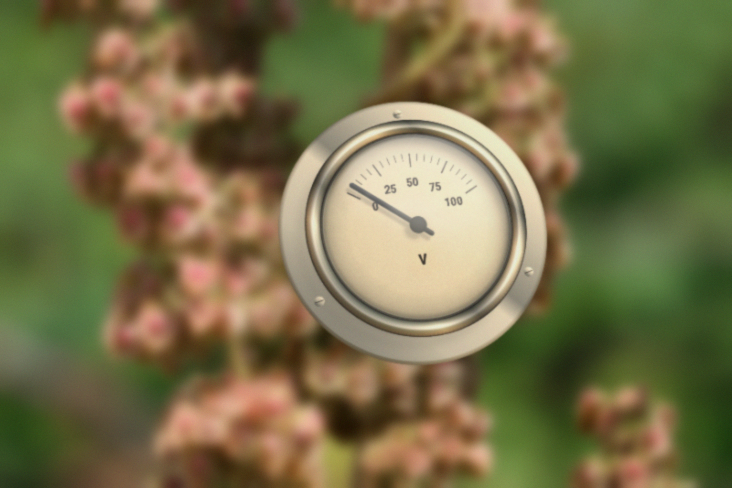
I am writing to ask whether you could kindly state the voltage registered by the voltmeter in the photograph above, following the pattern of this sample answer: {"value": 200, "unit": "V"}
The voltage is {"value": 5, "unit": "V"}
